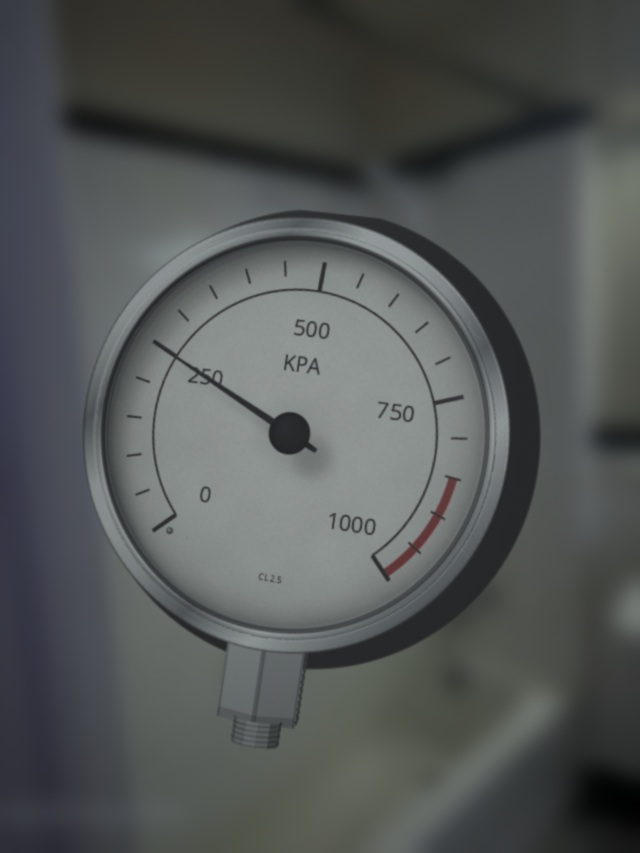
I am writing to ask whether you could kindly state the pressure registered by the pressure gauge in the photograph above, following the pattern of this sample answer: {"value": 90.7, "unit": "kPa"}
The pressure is {"value": 250, "unit": "kPa"}
